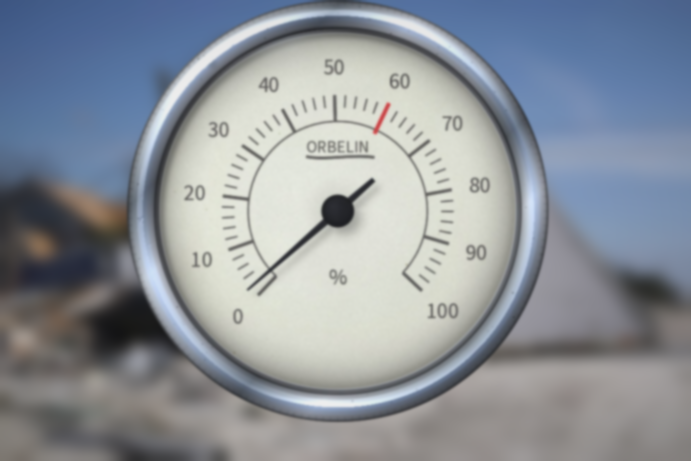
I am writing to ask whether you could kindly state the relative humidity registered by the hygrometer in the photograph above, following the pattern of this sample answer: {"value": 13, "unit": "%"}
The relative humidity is {"value": 2, "unit": "%"}
